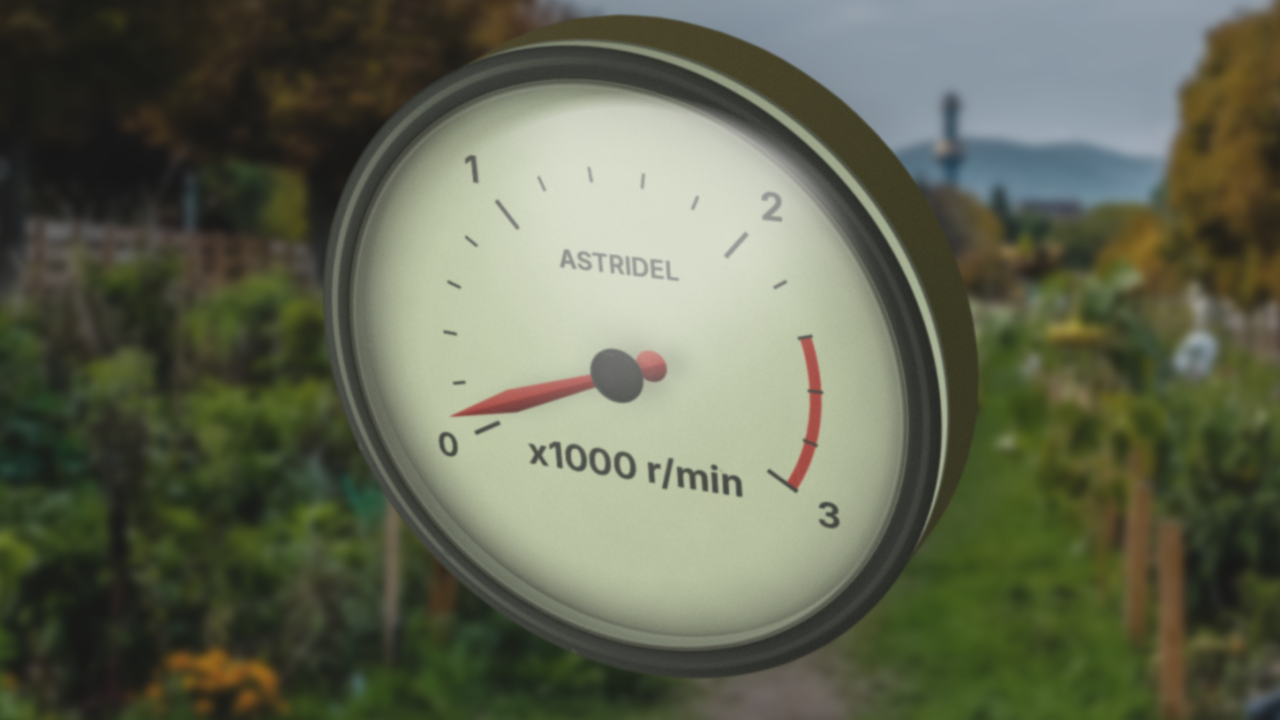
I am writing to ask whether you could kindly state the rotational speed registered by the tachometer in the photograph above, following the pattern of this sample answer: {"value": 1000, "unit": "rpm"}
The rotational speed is {"value": 100, "unit": "rpm"}
